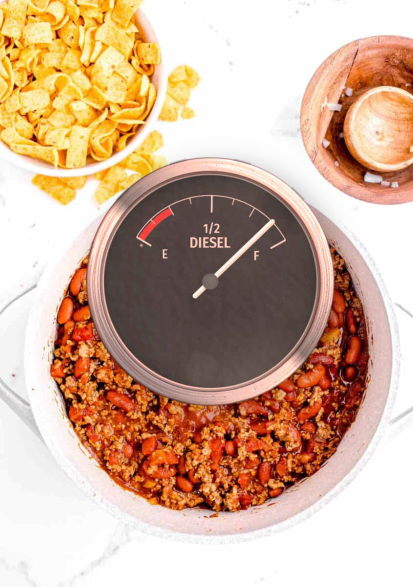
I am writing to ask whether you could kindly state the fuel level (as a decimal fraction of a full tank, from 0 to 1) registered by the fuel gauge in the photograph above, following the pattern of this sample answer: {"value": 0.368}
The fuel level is {"value": 0.875}
